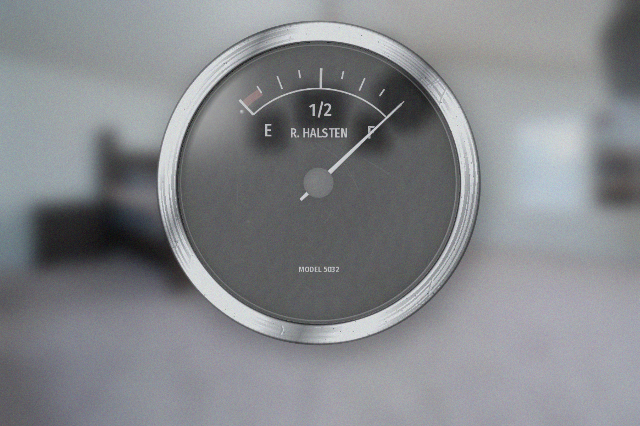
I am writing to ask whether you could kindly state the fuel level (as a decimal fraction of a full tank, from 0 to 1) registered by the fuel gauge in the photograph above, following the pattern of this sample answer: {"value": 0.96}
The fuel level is {"value": 1}
